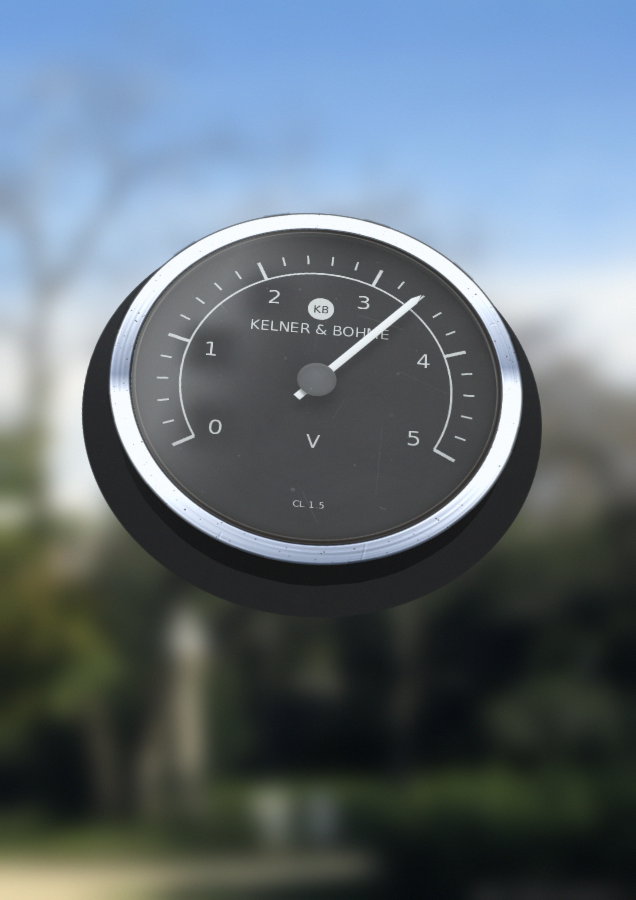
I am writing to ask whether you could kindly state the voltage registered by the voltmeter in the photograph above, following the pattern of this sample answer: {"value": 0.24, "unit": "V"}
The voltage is {"value": 3.4, "unit": "V"}
